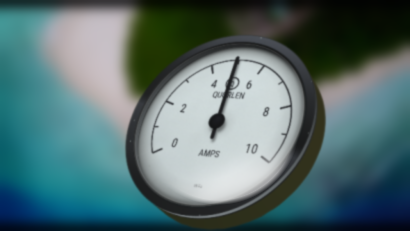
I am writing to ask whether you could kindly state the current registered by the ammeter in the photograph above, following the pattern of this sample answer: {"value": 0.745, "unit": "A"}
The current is {"value": 5, "unit": "A"}
